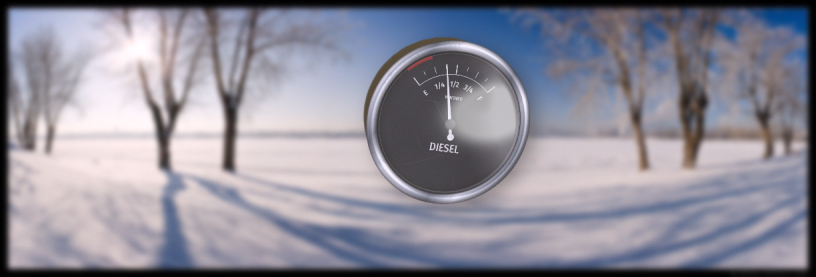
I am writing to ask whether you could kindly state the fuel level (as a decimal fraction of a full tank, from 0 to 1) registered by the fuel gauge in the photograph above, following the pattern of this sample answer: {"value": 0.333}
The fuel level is {"value": 0.375}
